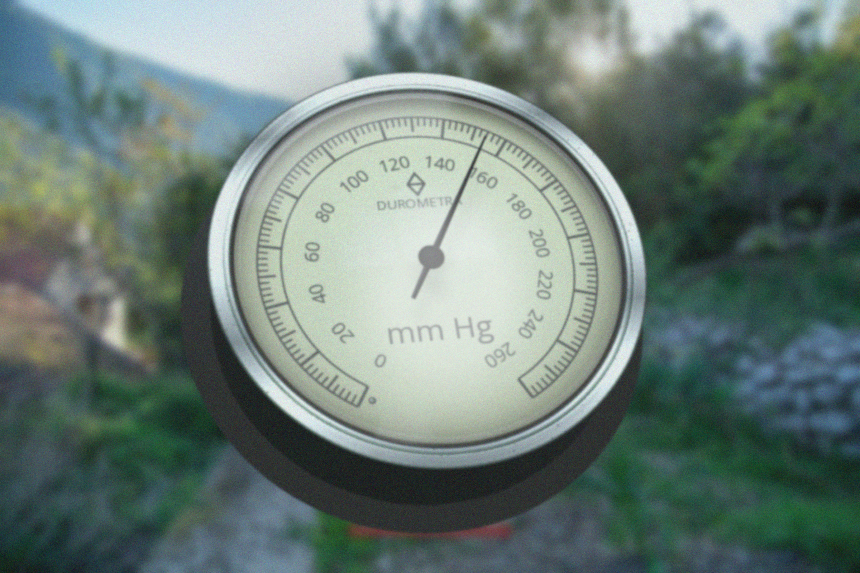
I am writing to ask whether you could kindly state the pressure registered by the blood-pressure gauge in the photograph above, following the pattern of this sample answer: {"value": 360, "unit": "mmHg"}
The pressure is {"value": 154, "unit": "mmHg"}
